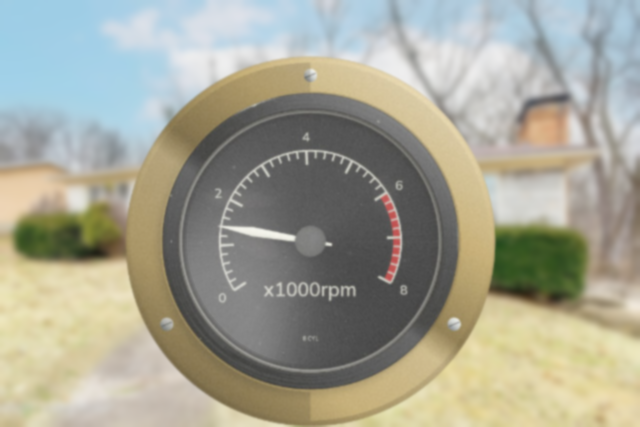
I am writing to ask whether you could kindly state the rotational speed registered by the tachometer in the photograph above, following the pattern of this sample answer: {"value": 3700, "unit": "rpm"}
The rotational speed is {"value": 1400, "unit": "rpm"}
